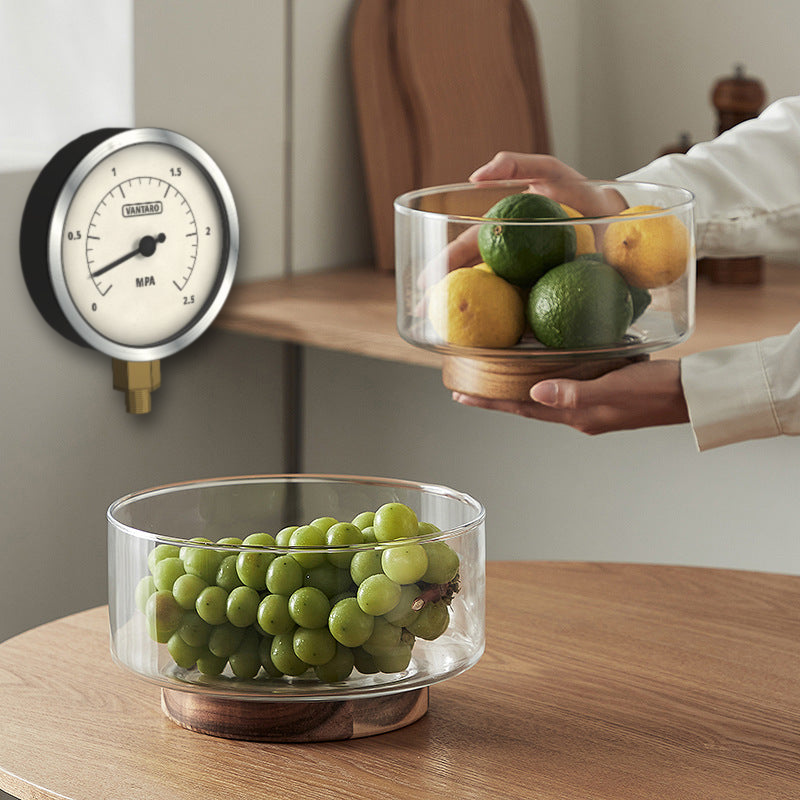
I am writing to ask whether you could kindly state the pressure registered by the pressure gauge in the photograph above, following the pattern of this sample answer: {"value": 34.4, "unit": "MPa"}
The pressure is {"value": 0.2, "unit": "MPa"}
